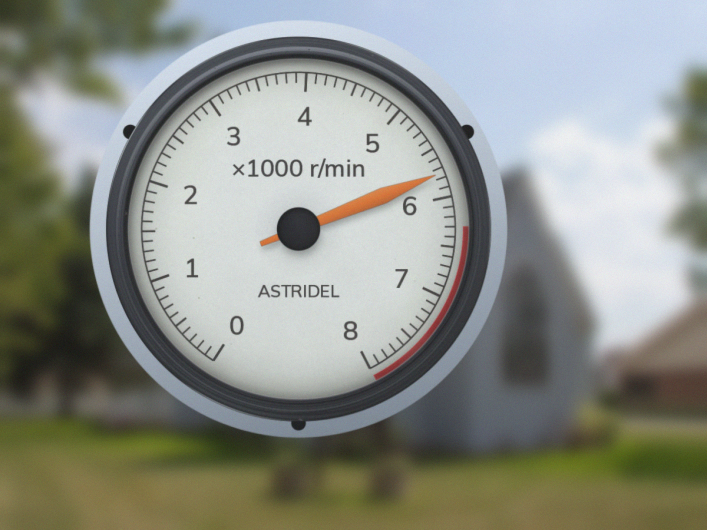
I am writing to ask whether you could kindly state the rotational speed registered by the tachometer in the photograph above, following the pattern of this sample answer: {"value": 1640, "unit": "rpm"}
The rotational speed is {"value": 5750, "unit": "rpm"}
